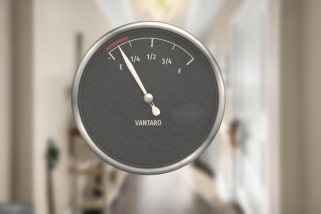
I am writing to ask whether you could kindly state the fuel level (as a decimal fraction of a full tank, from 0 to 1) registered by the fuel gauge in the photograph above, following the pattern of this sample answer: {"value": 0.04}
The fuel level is {"value": 0.125}
